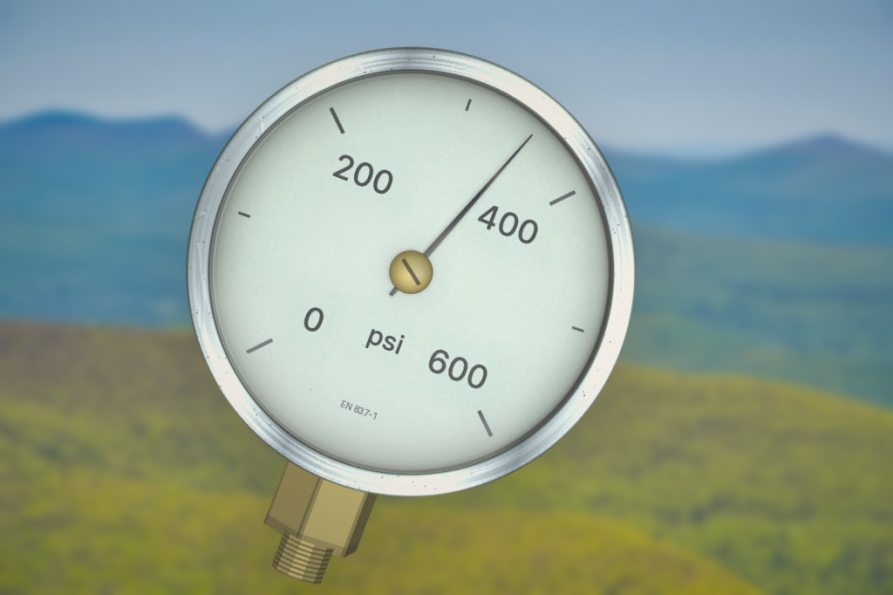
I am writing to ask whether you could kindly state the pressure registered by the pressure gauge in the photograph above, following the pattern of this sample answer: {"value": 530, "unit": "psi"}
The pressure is {"value": 350, "unit": "psi"}
